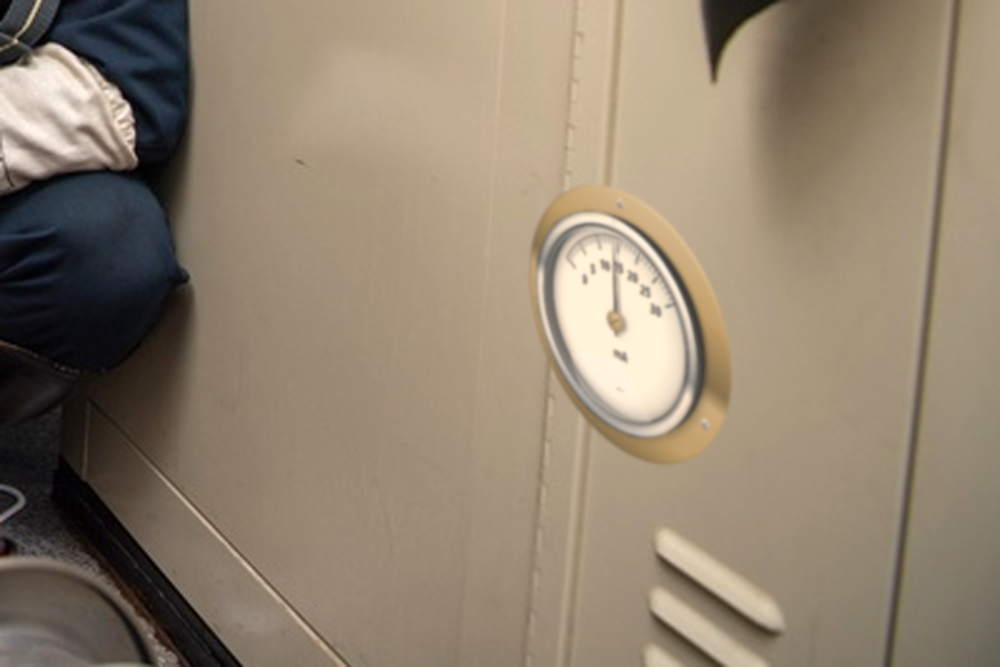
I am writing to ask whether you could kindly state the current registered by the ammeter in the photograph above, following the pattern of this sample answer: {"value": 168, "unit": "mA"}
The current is {"value": 15, "unit": "mA"}
